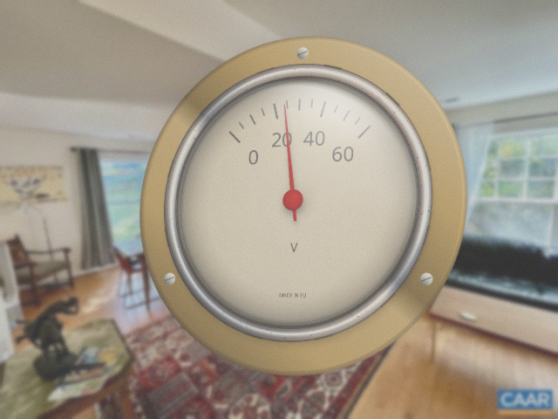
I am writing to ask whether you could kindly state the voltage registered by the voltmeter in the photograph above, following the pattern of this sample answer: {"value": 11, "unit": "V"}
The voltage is {"value": 25, "unit": "V"}
